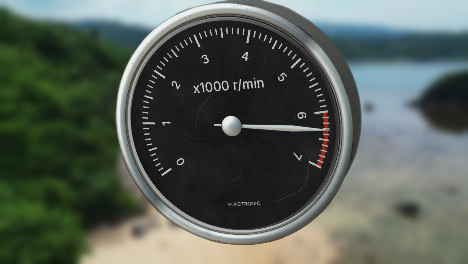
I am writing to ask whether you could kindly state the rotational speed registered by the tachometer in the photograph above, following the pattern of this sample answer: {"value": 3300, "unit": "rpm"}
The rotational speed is {"value": 6300, "unit": "rpm"}
